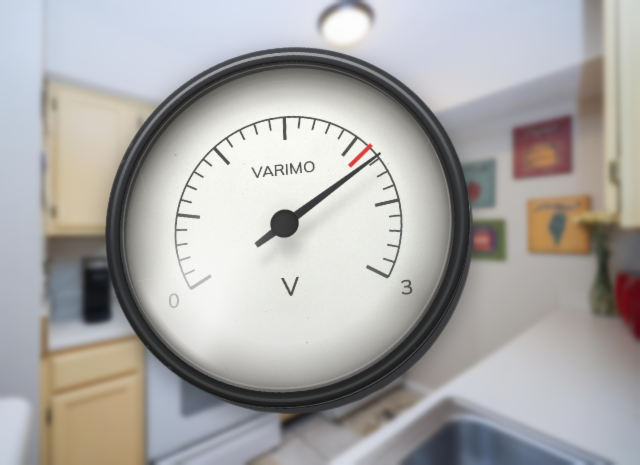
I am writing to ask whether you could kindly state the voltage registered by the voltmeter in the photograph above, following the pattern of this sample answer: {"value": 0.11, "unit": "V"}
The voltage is {"value": 2.2, "unit": "V"}
